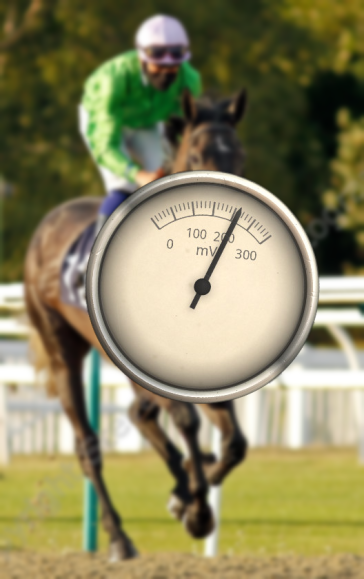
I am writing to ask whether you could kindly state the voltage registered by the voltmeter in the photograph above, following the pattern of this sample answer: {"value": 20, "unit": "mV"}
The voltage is {"value": 210, "unit": "mV"}
